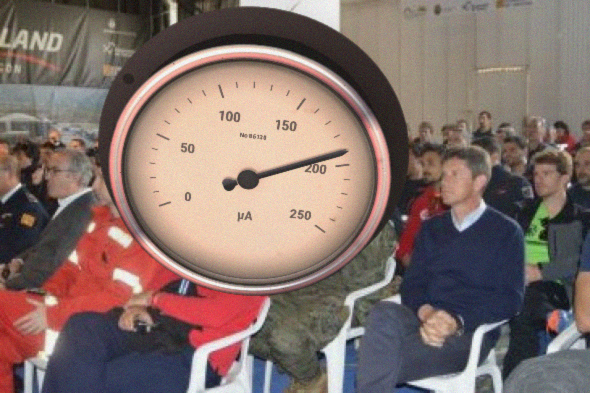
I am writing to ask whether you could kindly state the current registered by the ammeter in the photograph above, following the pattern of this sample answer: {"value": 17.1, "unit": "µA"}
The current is {"value": 190, "unit": "µA"}
